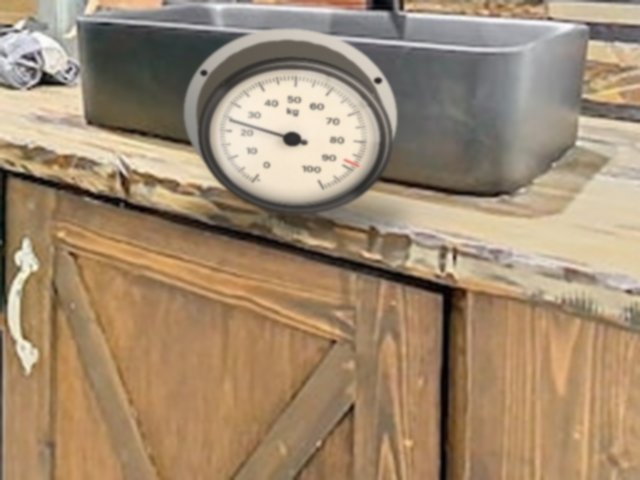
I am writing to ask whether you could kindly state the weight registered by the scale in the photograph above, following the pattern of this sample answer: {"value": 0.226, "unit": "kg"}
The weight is {"value": 25, "unit": "kg"}
